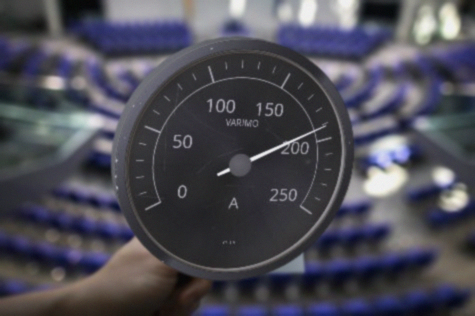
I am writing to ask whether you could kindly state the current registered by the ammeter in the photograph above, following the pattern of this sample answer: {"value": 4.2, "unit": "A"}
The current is {"value": 190, "unit": "A"}
